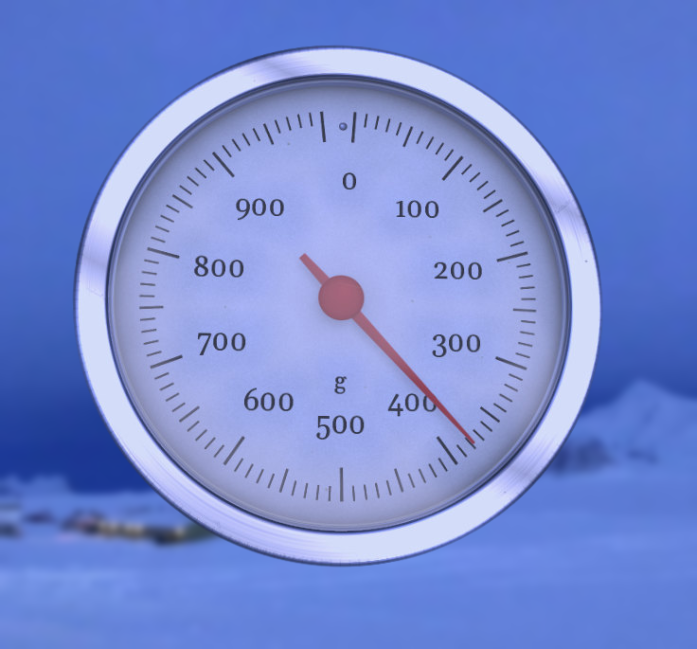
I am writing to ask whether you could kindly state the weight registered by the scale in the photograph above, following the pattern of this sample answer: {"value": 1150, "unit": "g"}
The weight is {"value": 380, "unit": "g"}
